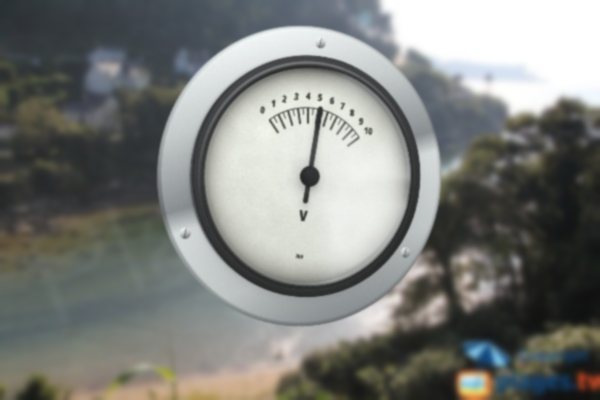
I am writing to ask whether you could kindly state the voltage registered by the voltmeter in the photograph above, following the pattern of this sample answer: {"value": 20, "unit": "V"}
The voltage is {"value": 5, "unit": "V"}
